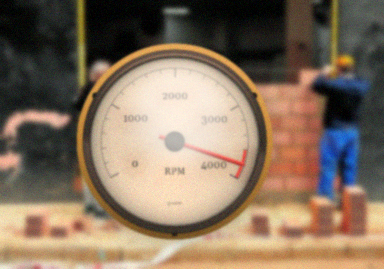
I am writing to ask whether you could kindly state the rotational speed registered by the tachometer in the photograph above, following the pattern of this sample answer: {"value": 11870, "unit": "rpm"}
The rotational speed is {"value": 3800, "unit": "rpm"}
